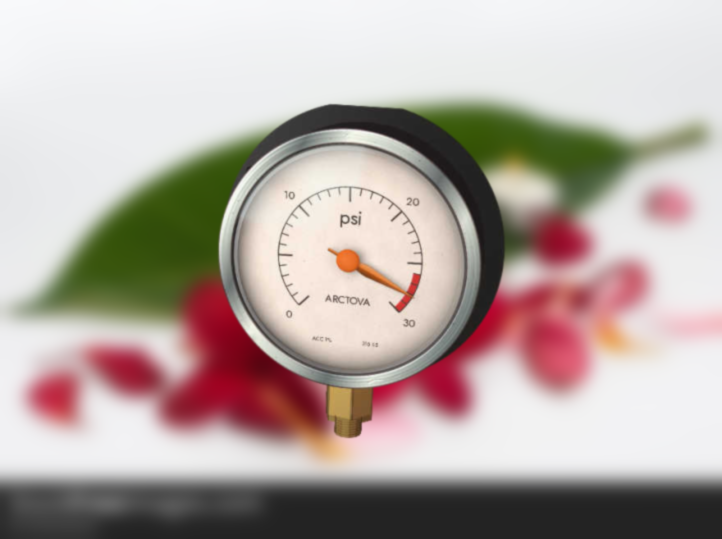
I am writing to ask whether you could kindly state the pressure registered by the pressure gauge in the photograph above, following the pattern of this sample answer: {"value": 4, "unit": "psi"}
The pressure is {"value": 28, "unit": "psi"}
